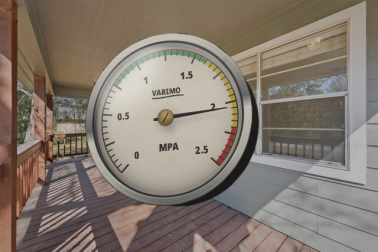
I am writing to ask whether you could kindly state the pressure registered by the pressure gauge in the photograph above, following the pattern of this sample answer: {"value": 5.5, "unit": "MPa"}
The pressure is {"value": 2.05, "unit": "MPa"}
